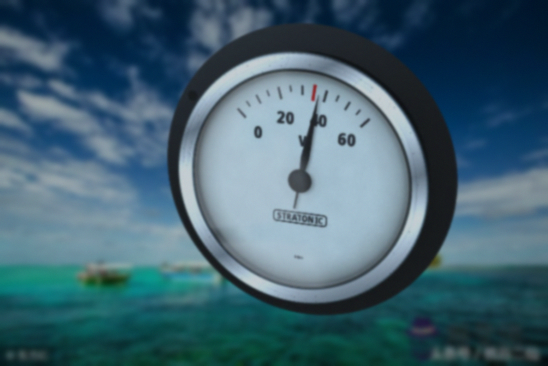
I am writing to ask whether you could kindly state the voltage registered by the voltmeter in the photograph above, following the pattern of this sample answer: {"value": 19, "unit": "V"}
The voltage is {"value": 37.5, "unit": "V"}
